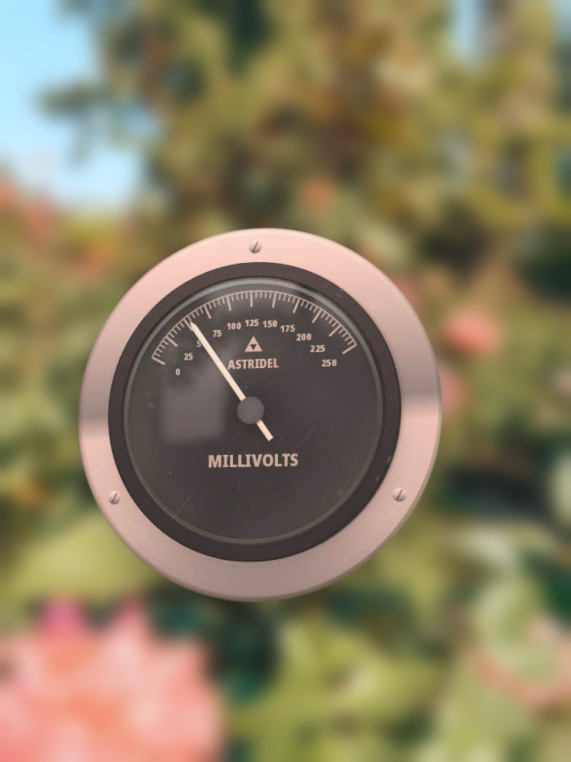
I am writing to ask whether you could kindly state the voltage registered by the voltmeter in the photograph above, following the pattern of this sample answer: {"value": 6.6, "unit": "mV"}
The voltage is {"value": 55, "unit": "mV"}
